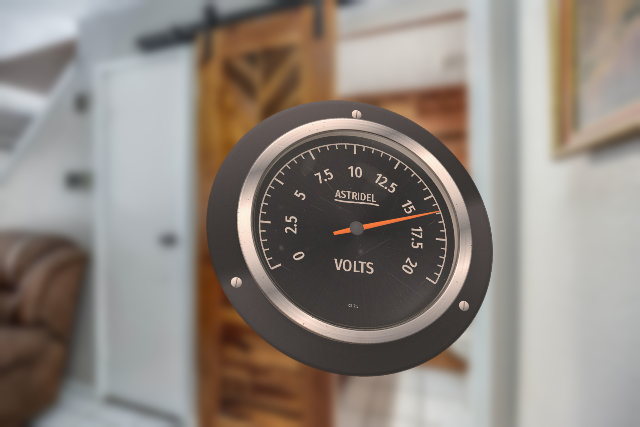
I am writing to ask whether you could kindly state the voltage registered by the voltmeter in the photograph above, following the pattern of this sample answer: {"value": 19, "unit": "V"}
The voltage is {"value": 16, "unit": "V"}
